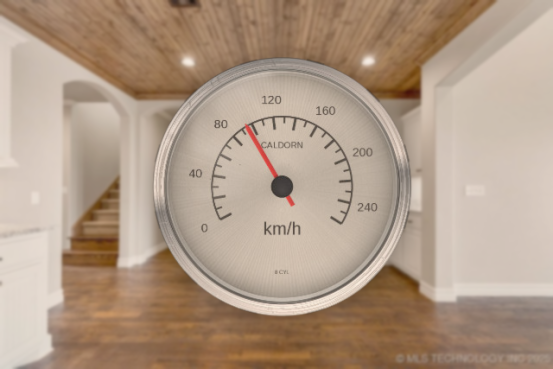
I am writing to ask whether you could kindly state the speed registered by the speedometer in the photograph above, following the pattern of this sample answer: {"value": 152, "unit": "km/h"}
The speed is {"value": 95, "unit": "km/h"}
